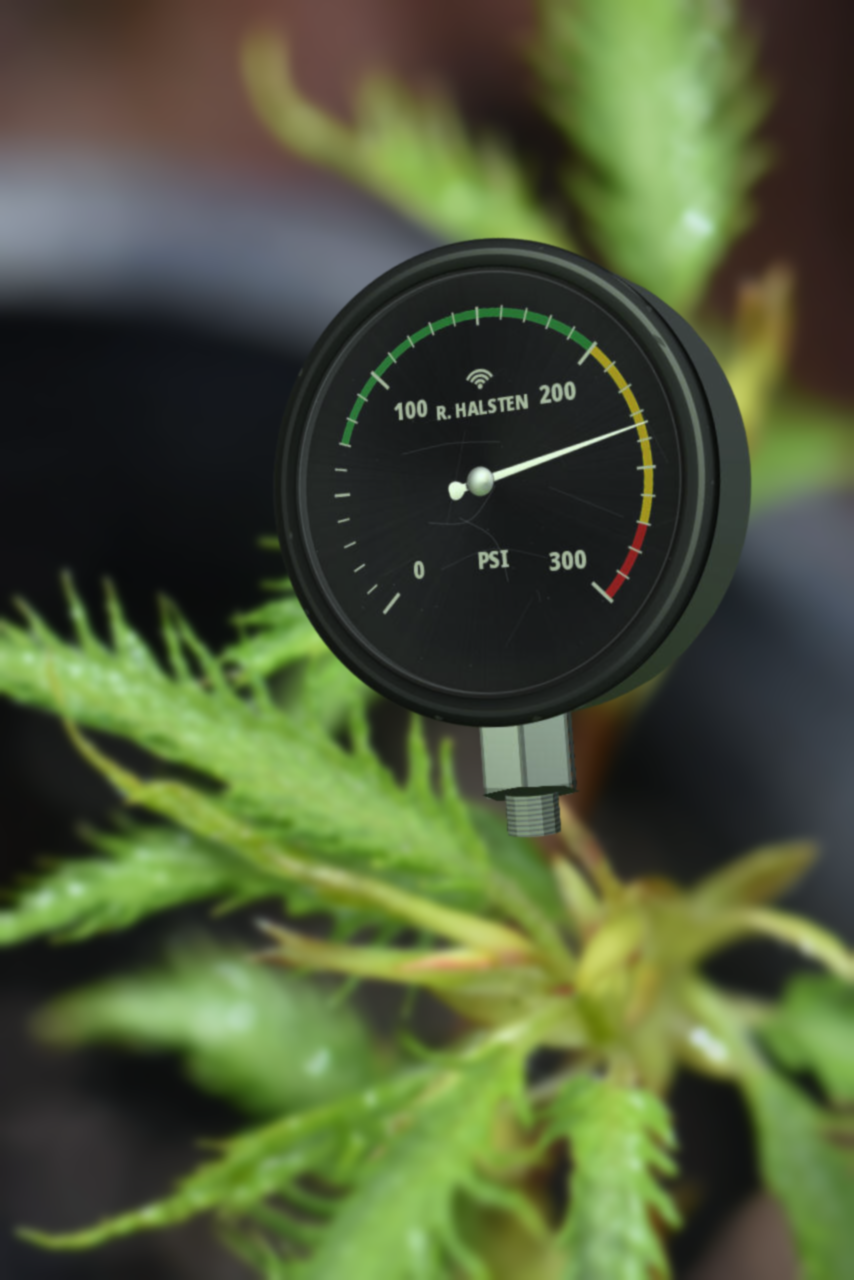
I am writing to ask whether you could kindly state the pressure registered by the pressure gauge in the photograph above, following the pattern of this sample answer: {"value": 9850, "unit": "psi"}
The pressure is {"value": 235, "unit": "psi"}
